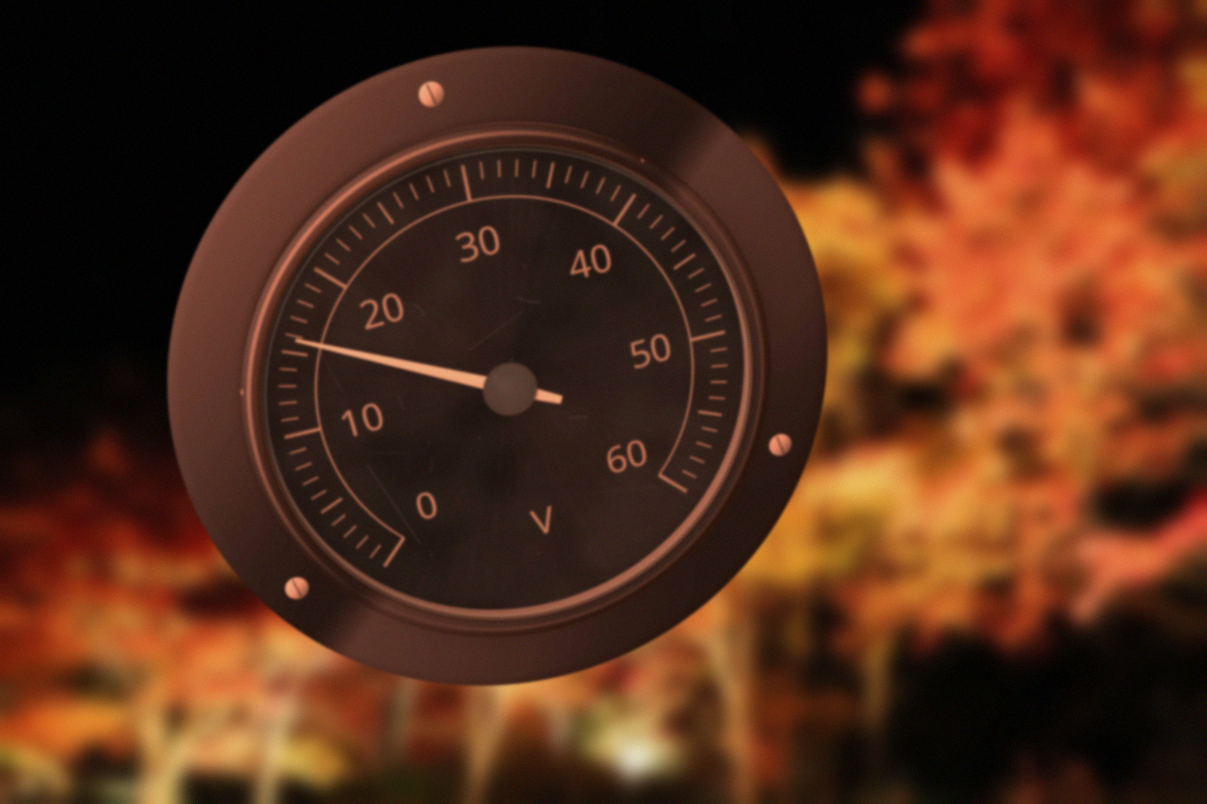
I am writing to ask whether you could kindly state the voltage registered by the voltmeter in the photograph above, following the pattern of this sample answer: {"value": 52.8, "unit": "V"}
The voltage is {"value": 16, "unit": "V"}
